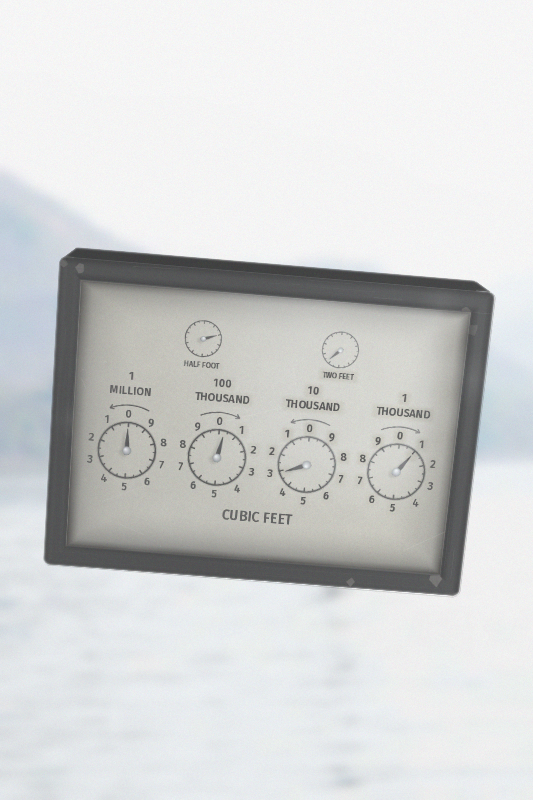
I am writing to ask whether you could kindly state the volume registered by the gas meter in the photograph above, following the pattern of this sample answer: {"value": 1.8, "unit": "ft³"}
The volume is {"value": 3100, "unit": "ft³"}
